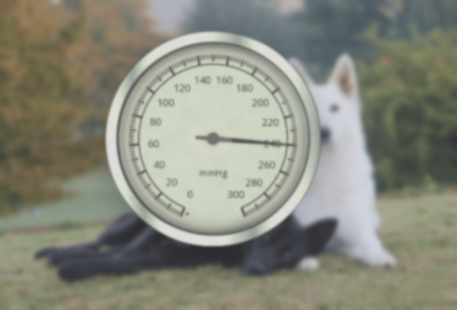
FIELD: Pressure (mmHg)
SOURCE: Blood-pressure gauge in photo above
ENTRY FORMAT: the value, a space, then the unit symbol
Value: 240 mmHg
